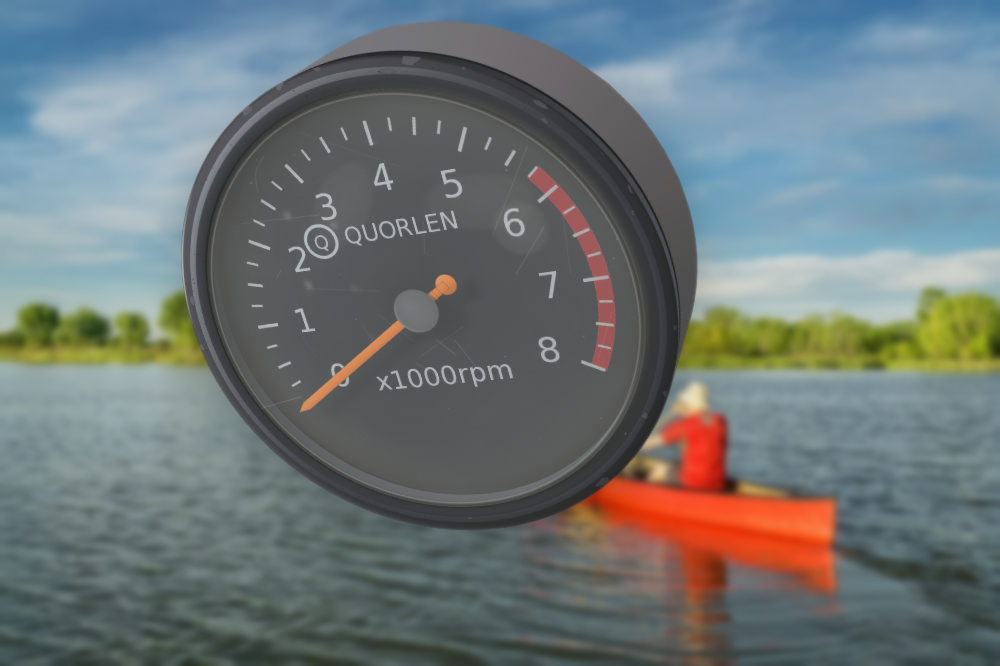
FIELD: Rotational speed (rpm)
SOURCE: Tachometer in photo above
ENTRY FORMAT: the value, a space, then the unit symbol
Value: 0 rpm
